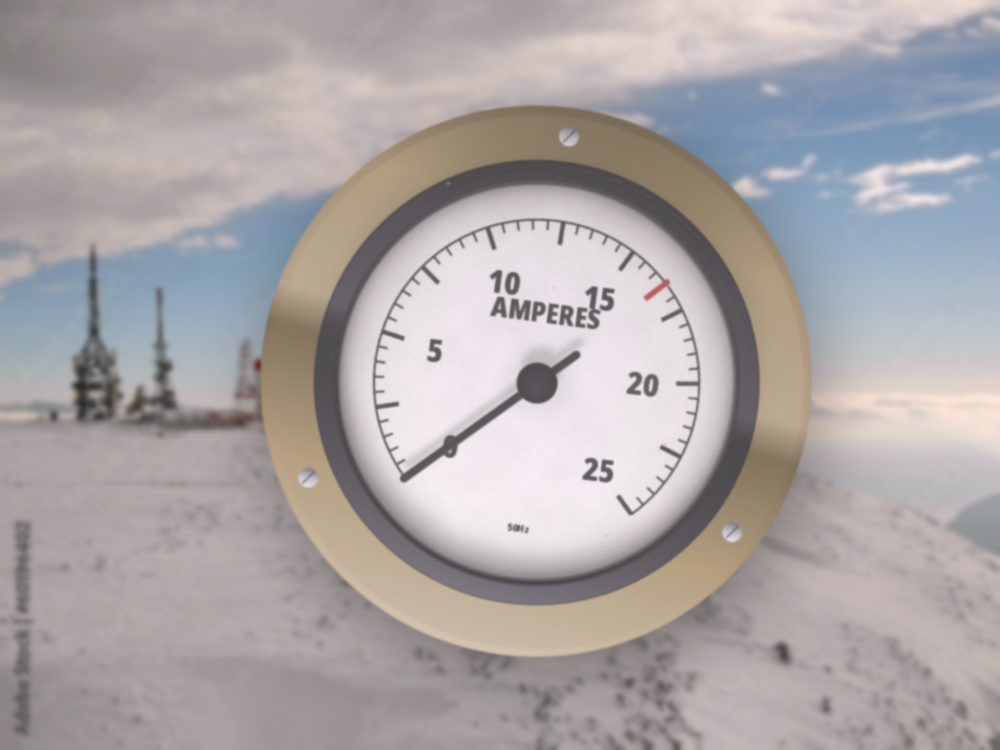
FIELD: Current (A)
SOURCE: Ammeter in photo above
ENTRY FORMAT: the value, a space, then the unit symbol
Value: 0 A
